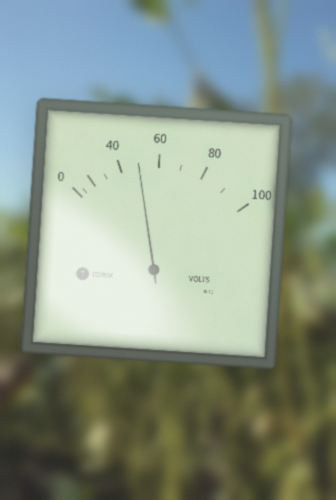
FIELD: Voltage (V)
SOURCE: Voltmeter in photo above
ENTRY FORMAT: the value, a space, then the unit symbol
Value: 50 V
